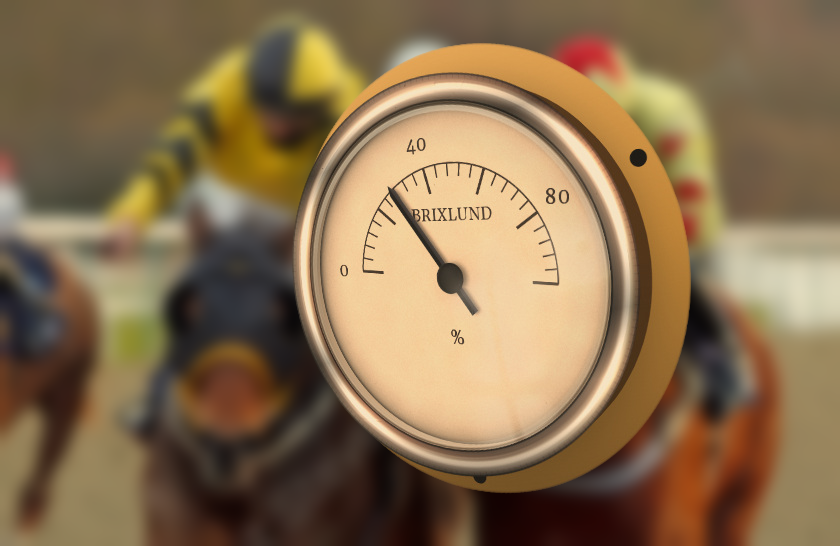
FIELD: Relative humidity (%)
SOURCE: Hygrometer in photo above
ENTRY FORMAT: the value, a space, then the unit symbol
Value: 28 %
